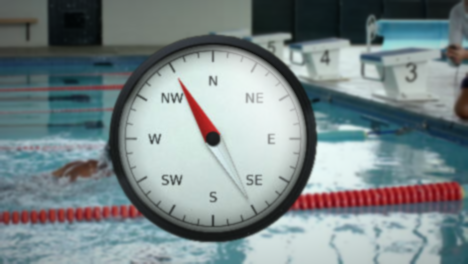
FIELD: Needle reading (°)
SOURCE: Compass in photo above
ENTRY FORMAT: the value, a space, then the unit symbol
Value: 330 °
